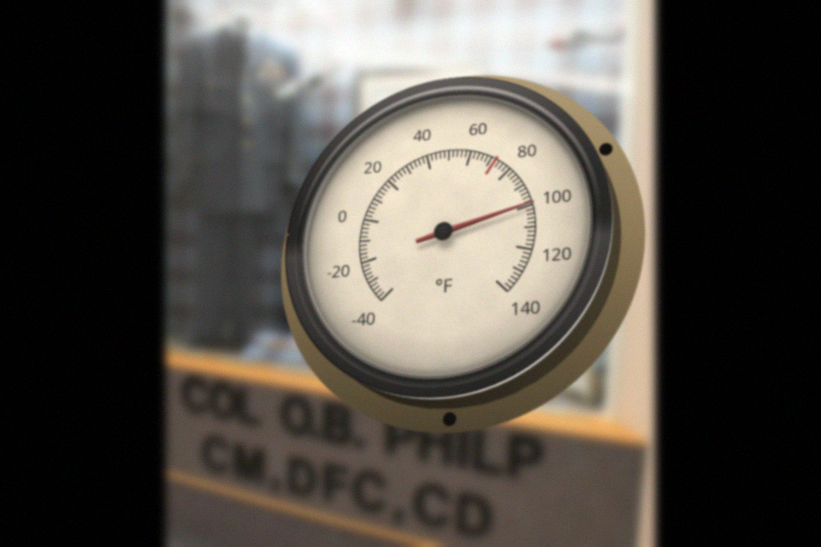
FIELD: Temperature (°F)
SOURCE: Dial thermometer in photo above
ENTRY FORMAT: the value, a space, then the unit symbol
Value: 100 °F
